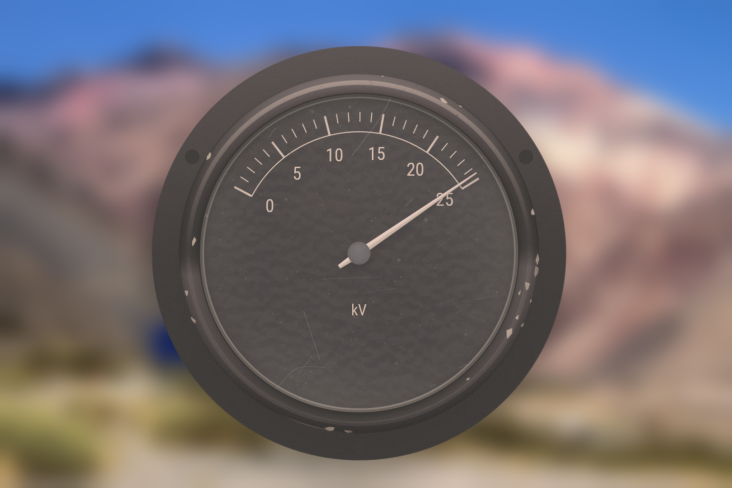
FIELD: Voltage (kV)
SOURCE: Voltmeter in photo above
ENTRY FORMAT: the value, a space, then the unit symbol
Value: 24.5 kV
